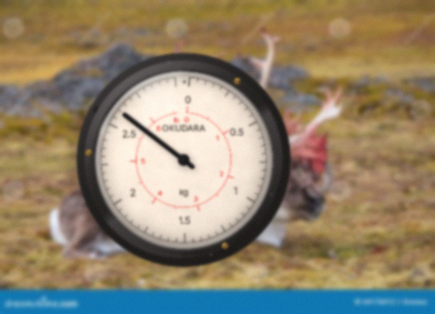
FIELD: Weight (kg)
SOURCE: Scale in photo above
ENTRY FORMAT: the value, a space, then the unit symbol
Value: 2.6 kg
